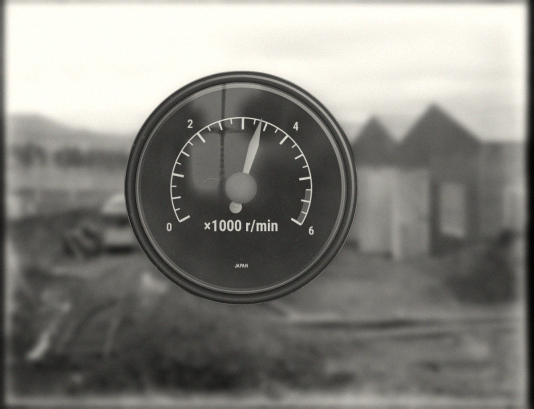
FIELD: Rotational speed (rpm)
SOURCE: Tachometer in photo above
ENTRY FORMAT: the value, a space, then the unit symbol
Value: 3375 rpm
